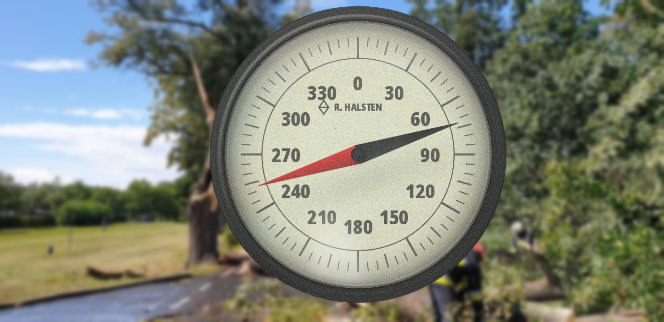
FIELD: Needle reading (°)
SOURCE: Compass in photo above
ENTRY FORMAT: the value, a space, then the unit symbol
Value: 252.5 °
